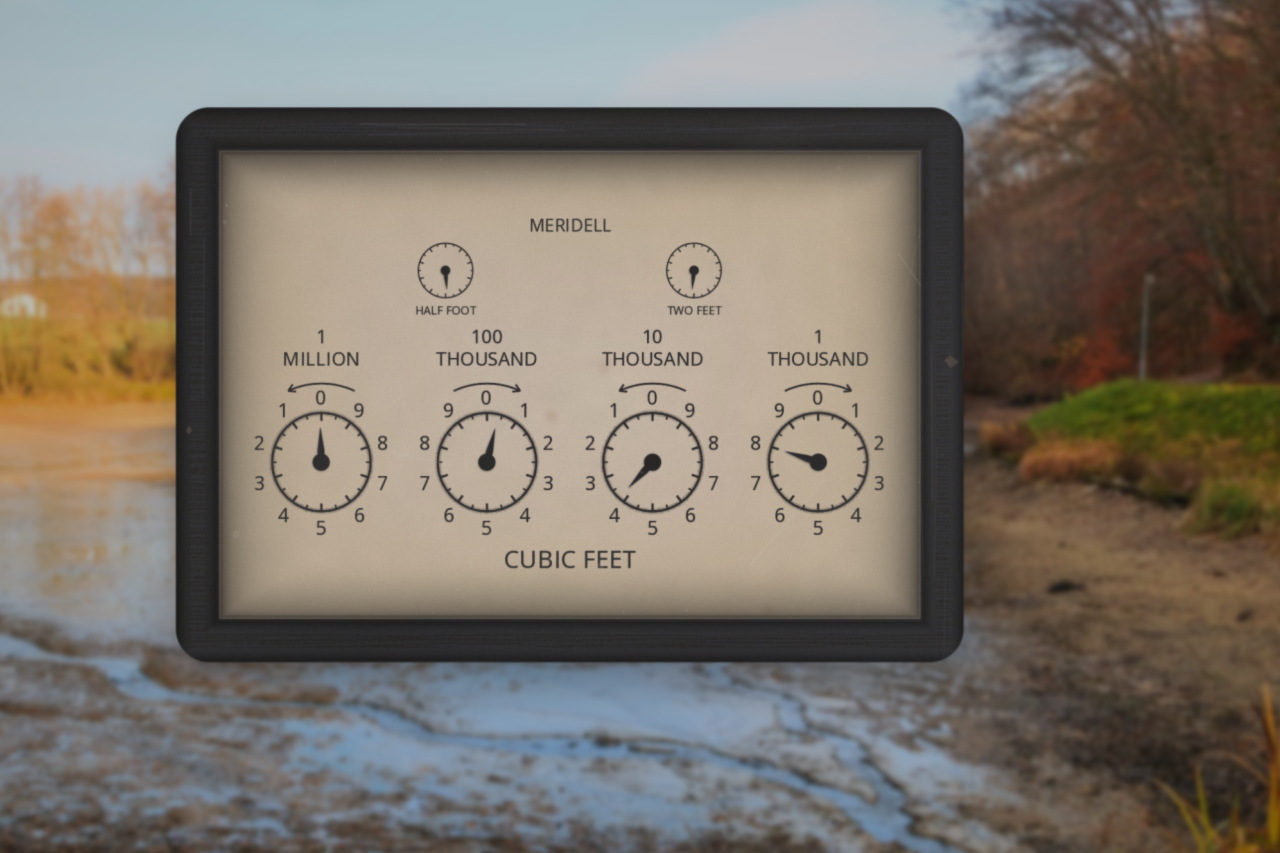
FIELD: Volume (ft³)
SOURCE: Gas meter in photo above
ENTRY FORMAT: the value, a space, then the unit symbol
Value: 3800 ft³
